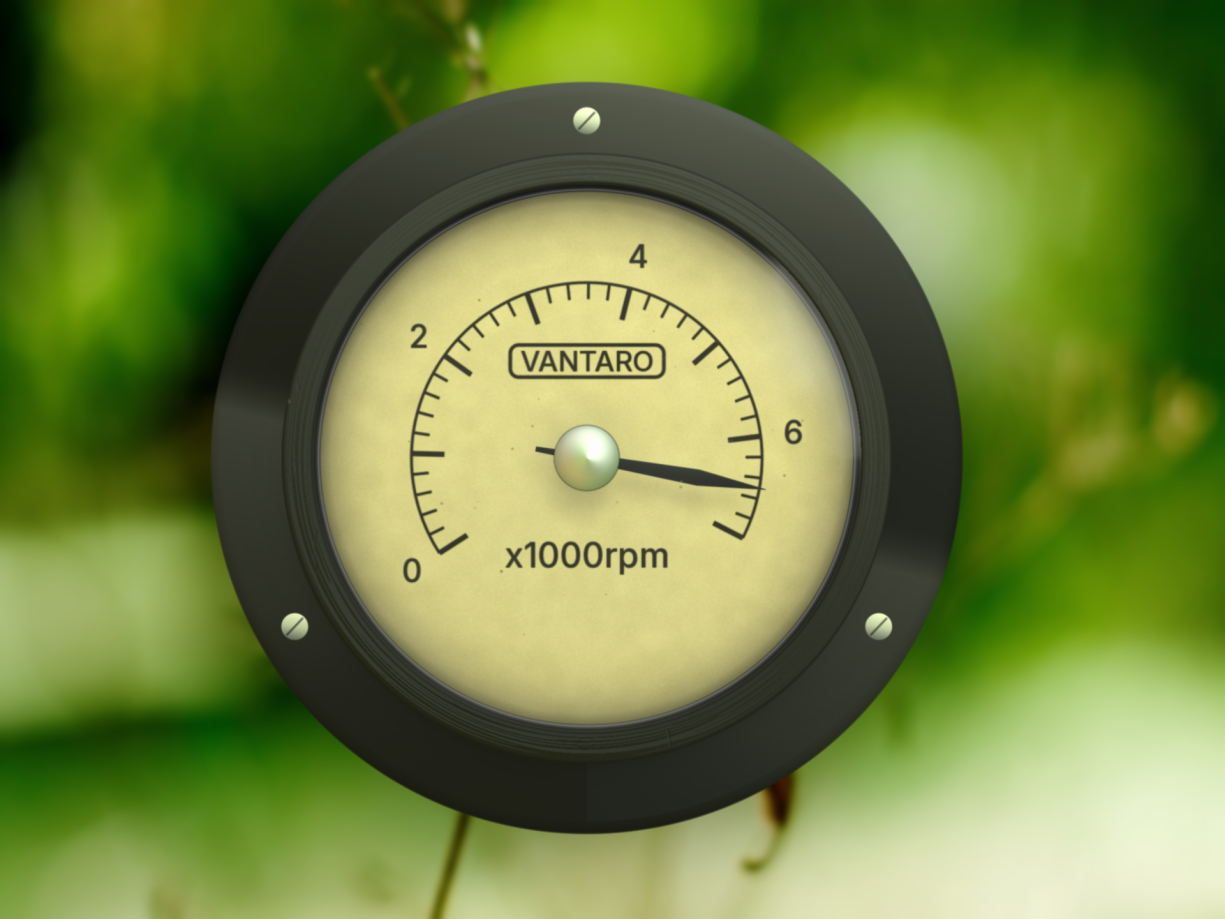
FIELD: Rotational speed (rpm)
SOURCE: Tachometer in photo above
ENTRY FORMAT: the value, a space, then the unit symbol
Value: 6500 rpm
